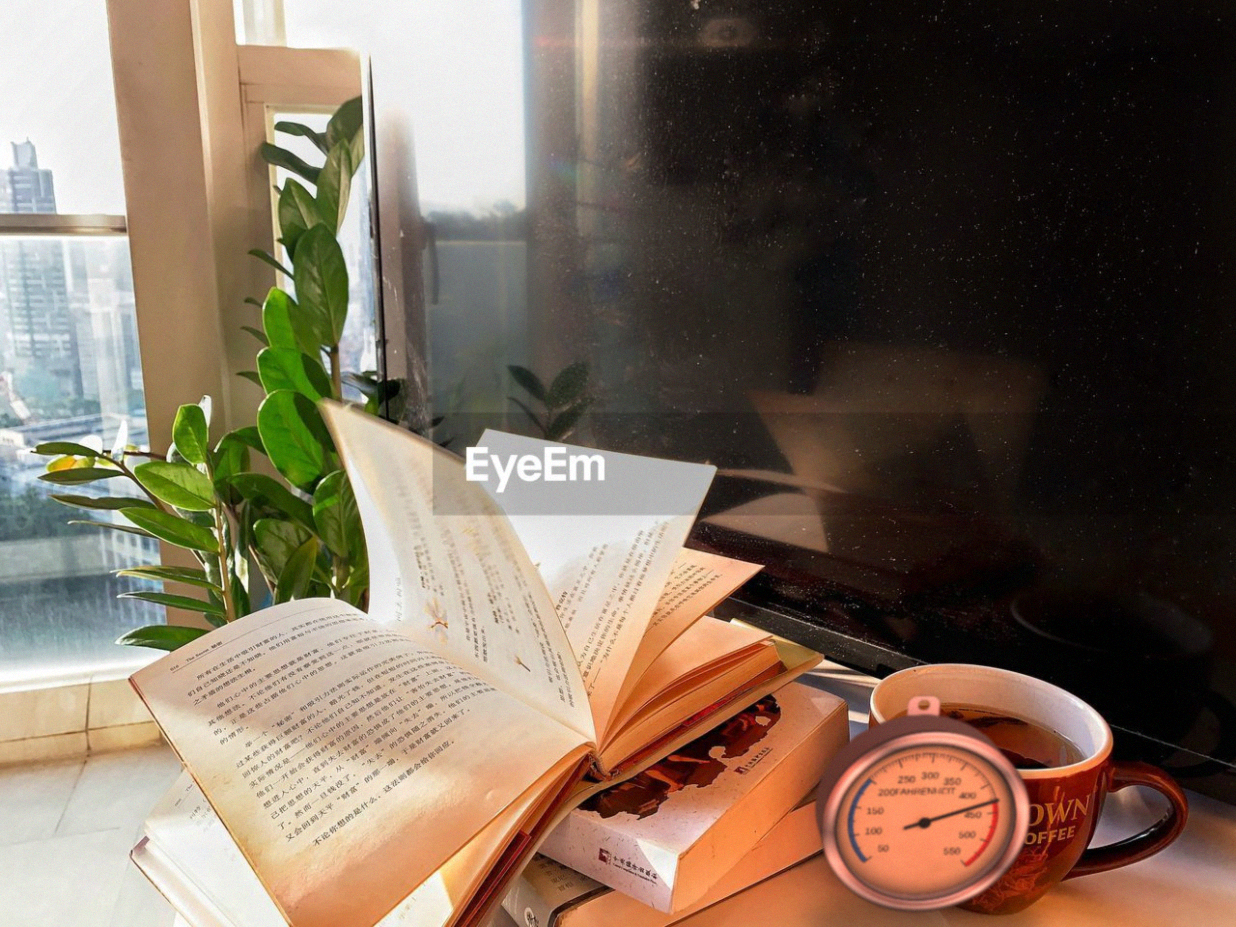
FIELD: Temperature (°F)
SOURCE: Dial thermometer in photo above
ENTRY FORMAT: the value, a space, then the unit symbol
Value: 425 °F
